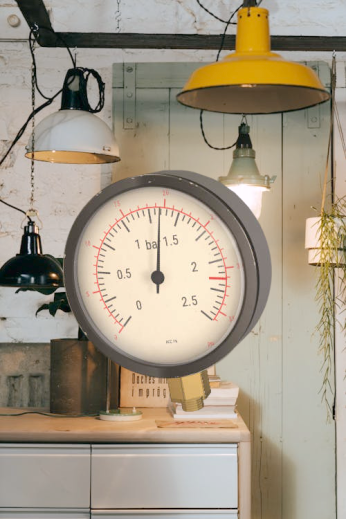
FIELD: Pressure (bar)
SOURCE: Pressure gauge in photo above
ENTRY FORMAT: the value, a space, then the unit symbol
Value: 1.35 bar
